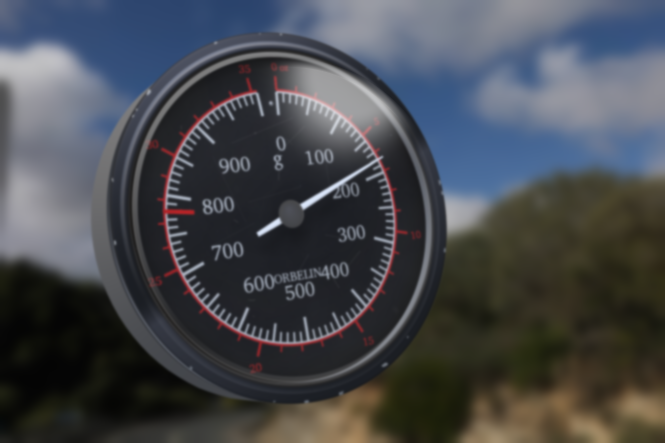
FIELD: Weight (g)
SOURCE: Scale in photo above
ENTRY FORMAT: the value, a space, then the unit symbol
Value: 180 g
